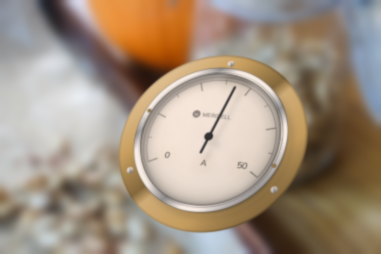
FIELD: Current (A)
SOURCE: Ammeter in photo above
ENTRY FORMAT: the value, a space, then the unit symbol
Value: 27.5 A
